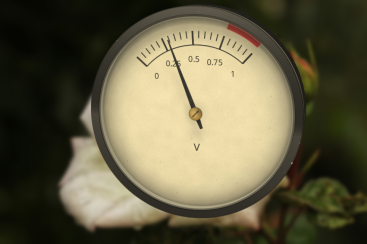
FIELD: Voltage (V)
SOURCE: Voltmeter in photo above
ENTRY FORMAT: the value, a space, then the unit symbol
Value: 0.3 V
